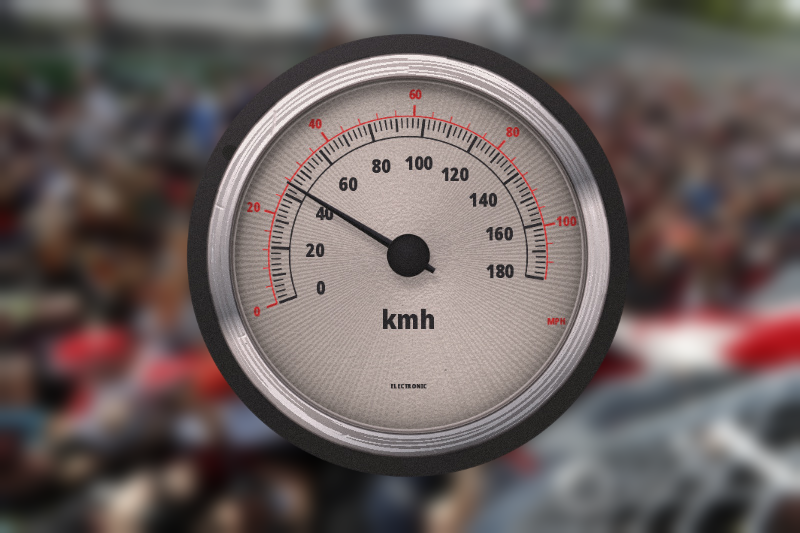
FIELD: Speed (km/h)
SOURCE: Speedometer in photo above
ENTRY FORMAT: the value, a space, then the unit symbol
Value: 44 km/h
